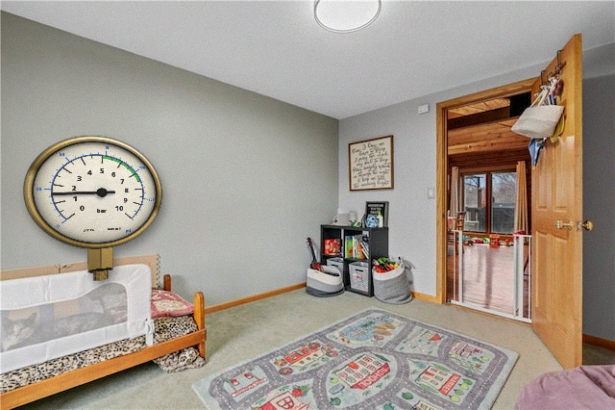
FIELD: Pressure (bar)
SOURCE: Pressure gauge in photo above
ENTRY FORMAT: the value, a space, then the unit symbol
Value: 1.5 bar
